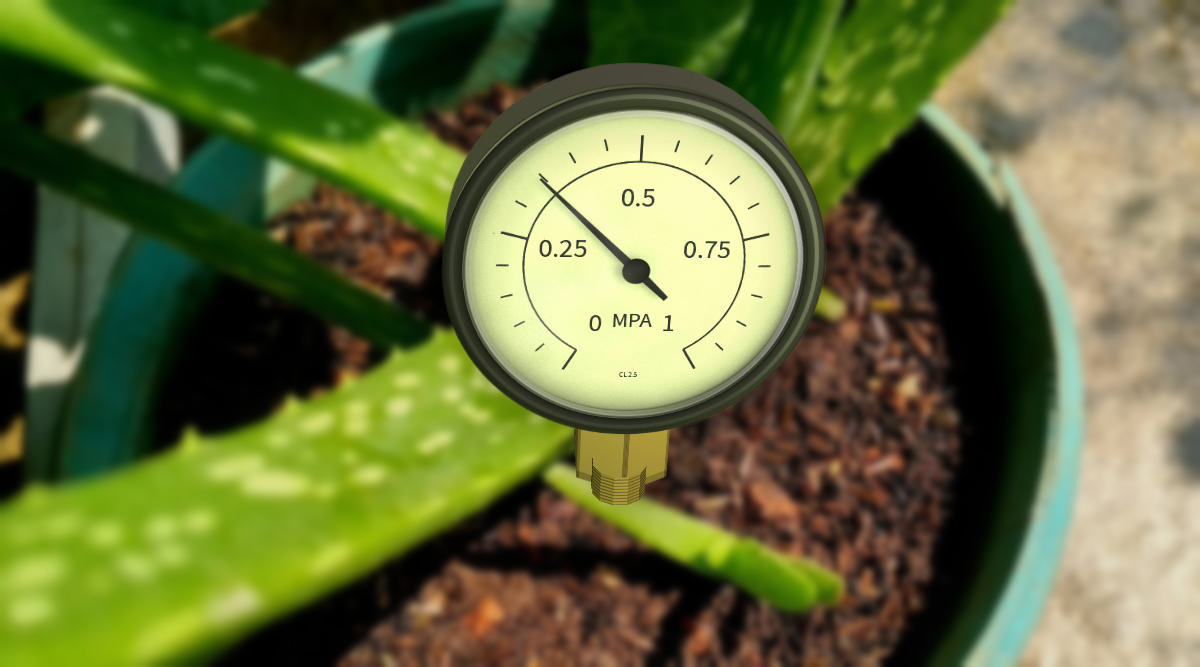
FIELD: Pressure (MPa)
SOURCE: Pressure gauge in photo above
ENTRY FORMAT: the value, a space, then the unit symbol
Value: 0.35 MPa
